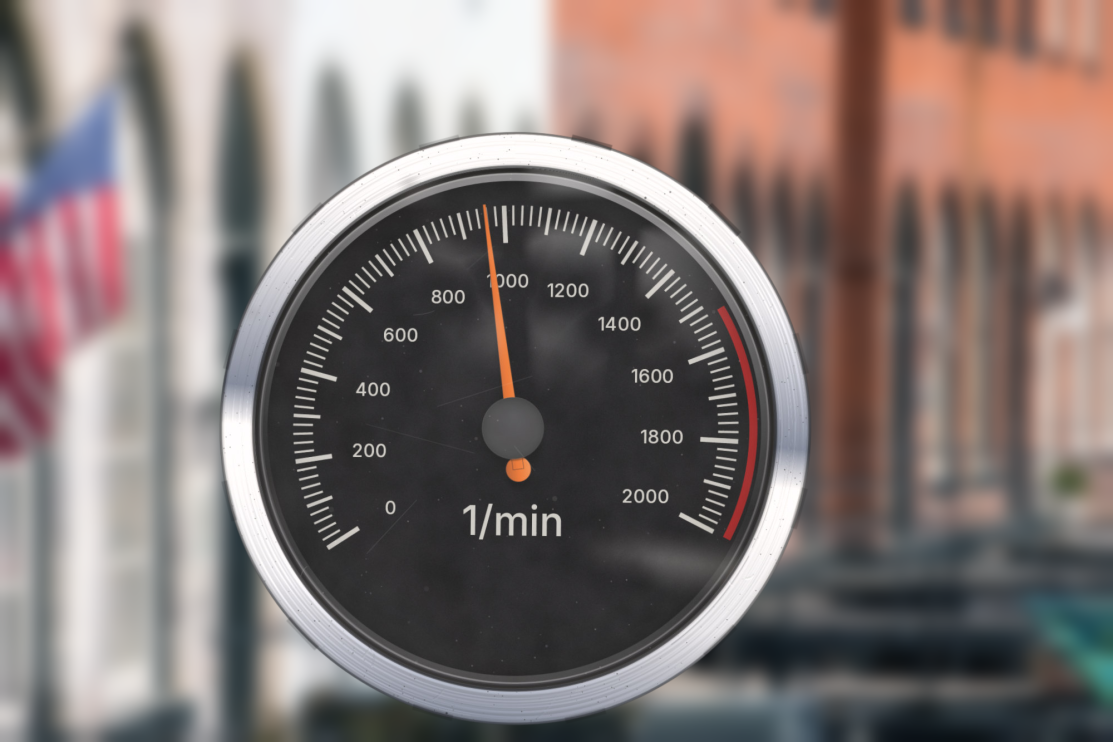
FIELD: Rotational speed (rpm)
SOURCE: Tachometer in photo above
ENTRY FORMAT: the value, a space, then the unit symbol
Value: 960 rpm
